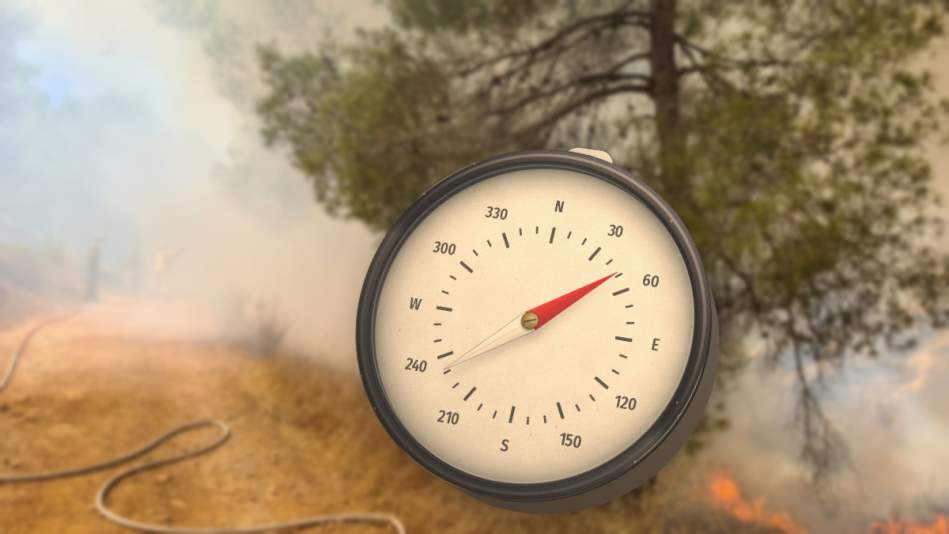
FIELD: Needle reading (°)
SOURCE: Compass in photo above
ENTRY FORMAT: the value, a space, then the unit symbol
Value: 50 °
